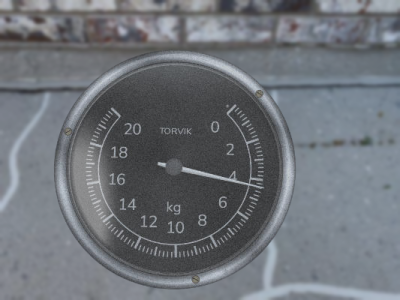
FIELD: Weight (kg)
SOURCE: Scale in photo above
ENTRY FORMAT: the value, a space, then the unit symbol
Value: 4.4 kg
